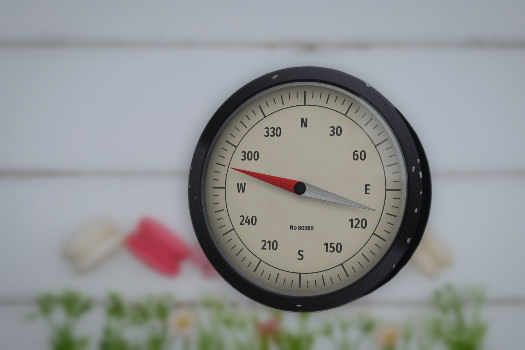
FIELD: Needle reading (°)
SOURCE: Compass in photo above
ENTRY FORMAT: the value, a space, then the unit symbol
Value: 285 °
